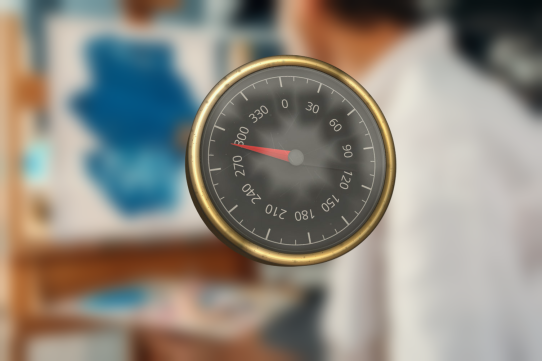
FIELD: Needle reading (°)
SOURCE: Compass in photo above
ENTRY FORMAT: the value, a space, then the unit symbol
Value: 290 °
